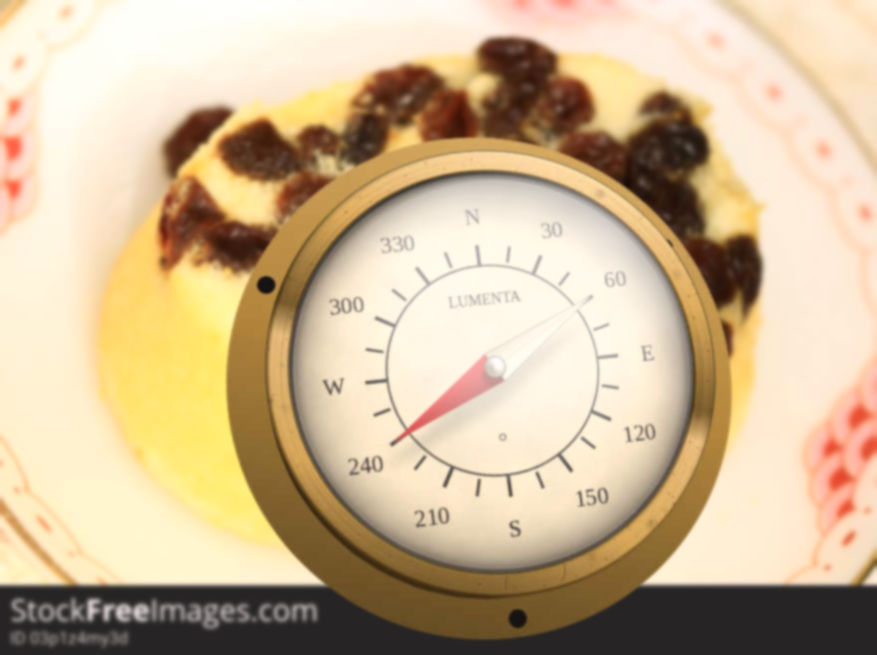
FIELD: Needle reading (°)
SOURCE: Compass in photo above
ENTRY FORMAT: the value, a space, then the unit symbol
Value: 240 °
